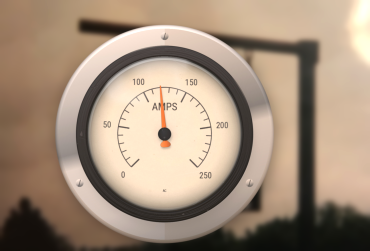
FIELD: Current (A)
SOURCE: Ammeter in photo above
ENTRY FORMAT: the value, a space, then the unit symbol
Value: 120 A
